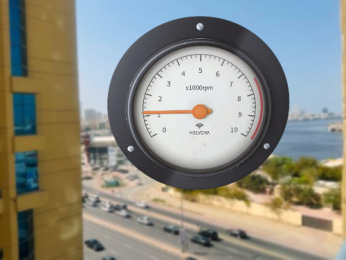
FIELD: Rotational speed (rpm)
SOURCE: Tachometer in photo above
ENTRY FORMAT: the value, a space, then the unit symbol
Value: 1200 rpm
